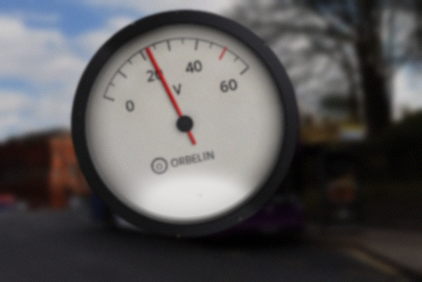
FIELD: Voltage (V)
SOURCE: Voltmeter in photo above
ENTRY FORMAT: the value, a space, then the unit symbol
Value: 22.5 V
